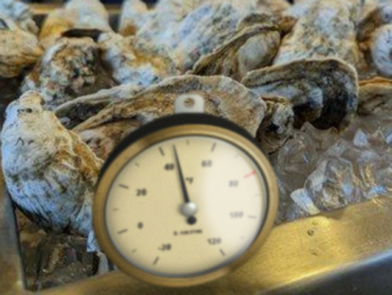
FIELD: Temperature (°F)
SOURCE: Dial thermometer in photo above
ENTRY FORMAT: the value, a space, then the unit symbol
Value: 45 °F
